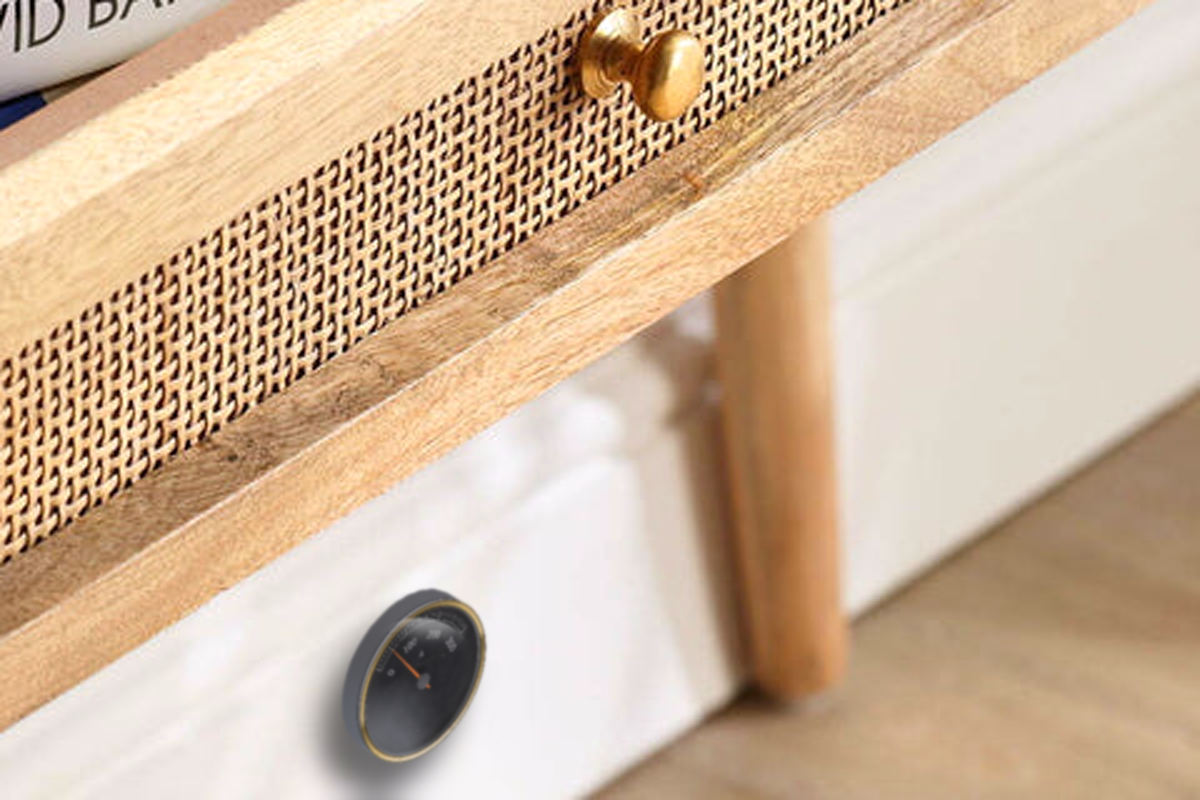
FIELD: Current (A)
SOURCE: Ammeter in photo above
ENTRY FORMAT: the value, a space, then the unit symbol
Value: 50 A
